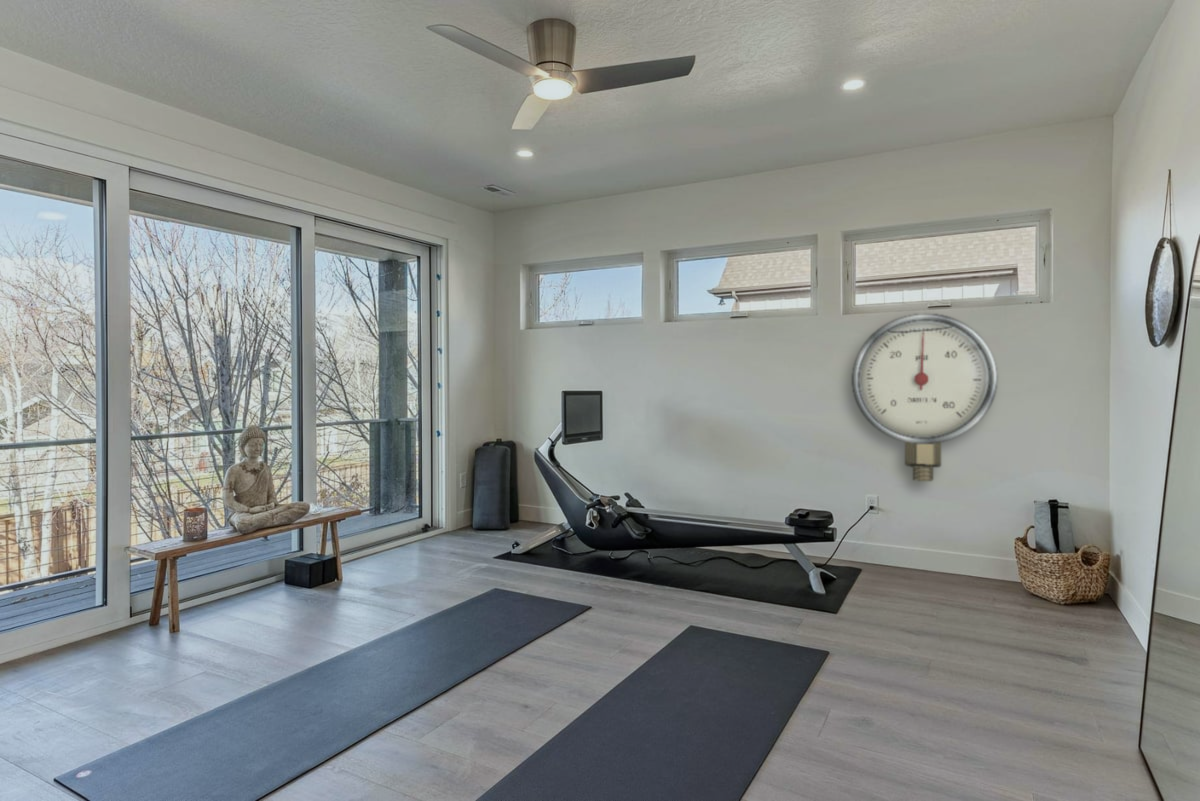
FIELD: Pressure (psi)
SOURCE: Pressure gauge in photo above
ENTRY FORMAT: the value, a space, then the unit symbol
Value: 30 psi
